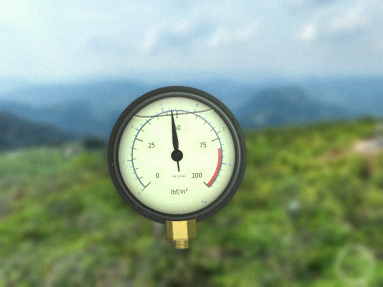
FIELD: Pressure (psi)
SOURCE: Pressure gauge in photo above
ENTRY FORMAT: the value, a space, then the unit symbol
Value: 47.5 psi
